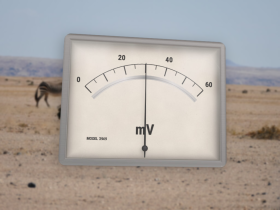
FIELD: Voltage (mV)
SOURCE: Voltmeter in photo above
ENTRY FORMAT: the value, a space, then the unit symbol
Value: 30 mV
